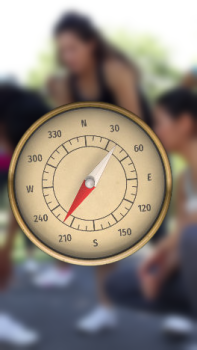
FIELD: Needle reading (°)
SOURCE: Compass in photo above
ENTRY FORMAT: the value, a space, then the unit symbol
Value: 220 °
